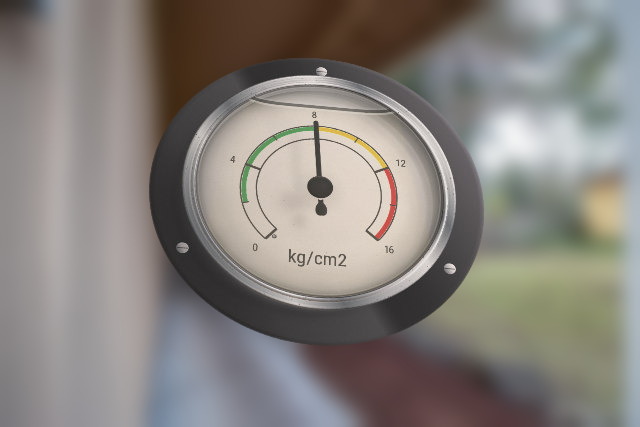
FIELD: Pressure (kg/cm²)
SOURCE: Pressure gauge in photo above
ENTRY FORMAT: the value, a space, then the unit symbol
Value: 8 kg/cm²
